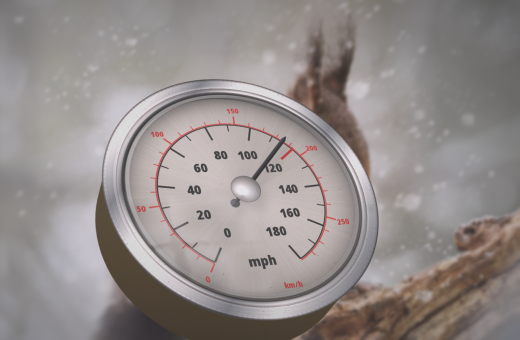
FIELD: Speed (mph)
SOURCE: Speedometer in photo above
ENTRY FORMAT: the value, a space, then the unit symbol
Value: 115 mph
